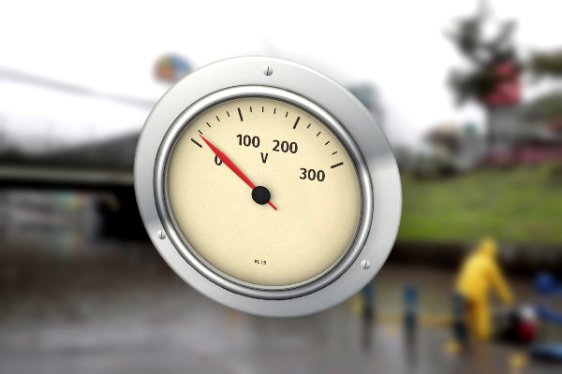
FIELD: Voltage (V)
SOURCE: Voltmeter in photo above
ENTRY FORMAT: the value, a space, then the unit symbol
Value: 20 V
